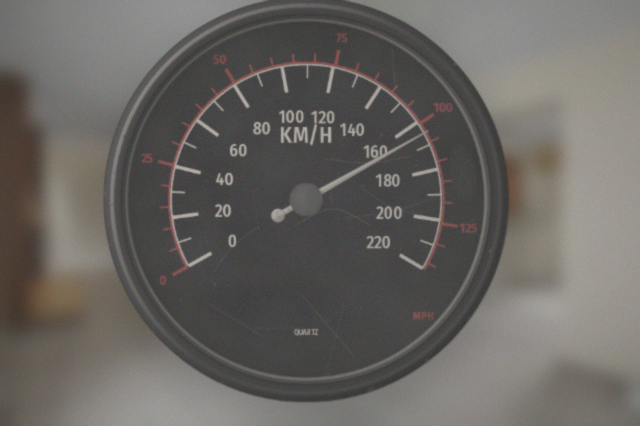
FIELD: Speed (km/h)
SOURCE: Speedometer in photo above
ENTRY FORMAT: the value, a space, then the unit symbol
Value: 165 km/h
